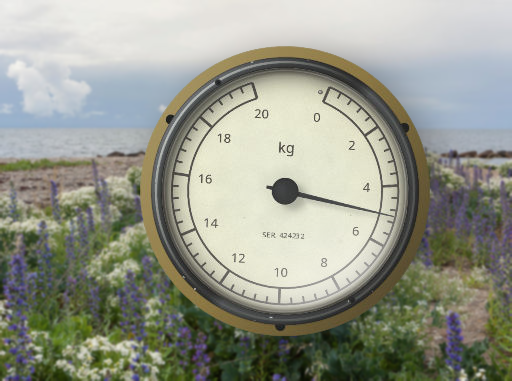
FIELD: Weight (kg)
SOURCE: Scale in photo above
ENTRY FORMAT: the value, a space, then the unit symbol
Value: 5 kg
